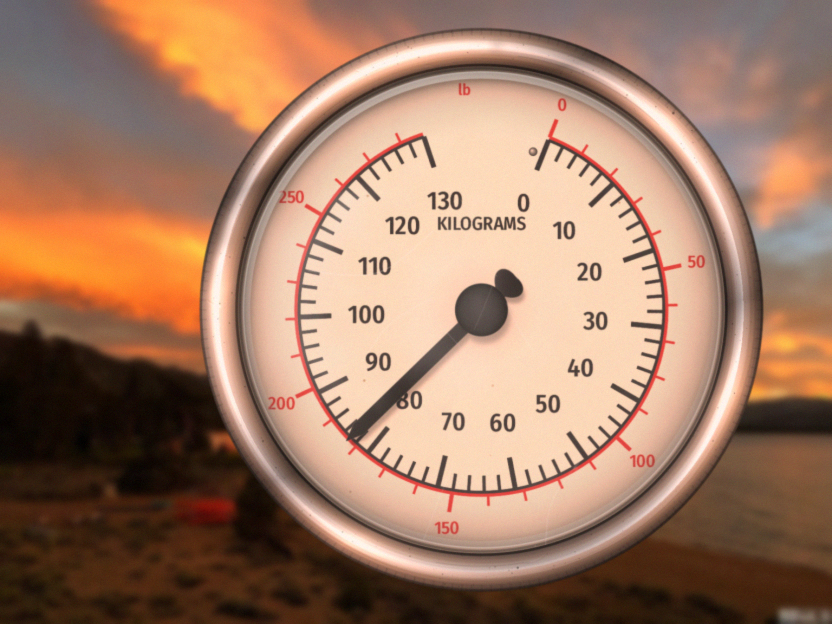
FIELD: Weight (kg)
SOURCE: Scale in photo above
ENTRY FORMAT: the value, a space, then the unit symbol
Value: 83 kg
